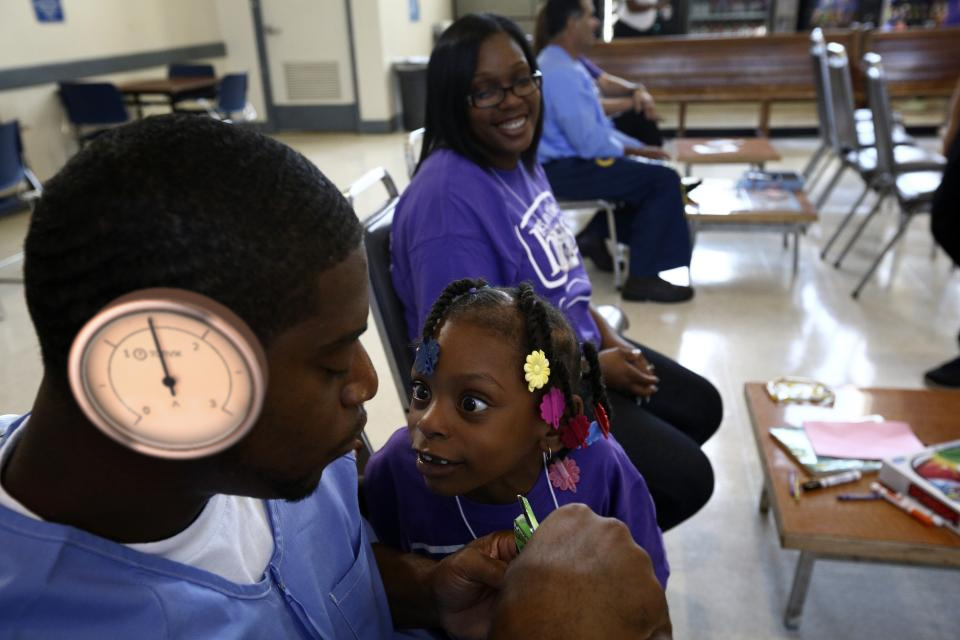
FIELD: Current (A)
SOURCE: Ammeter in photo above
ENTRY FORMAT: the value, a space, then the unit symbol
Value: 1.5 A
